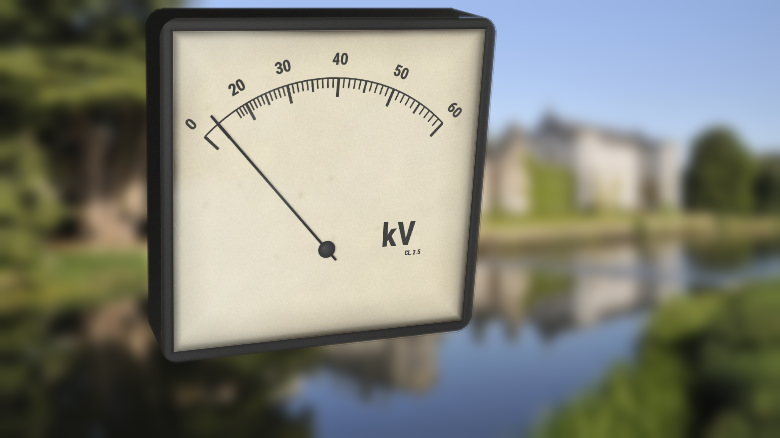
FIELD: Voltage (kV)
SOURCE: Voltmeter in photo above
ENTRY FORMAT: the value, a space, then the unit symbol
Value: 10 kV
